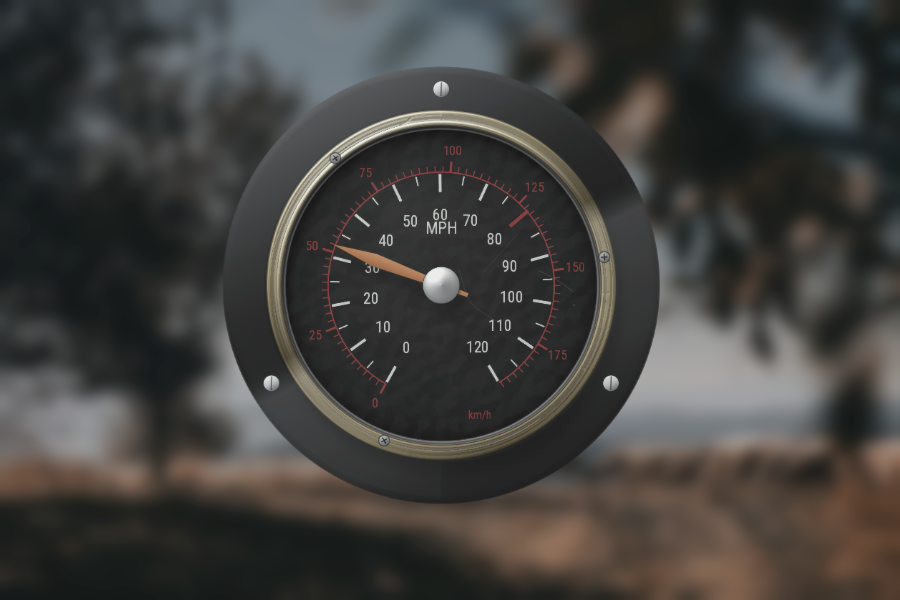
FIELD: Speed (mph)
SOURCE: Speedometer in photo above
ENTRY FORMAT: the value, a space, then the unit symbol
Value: 32.5 mph
